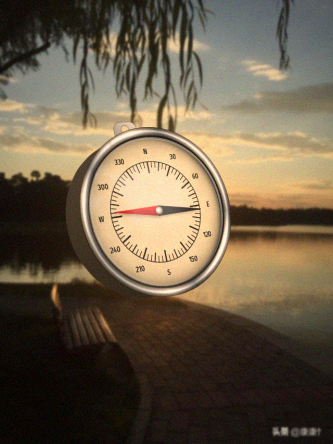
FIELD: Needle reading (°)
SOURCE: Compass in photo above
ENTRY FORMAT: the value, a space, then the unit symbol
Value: 275 °
